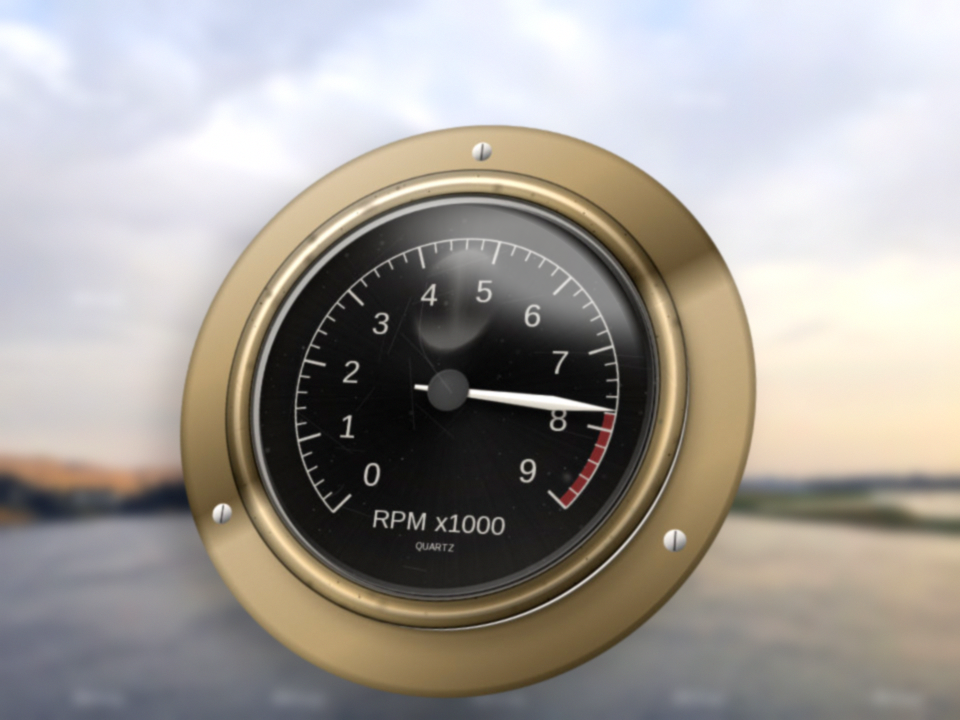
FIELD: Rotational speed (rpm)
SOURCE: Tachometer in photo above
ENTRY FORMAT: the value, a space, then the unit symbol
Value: 7800 rpm
